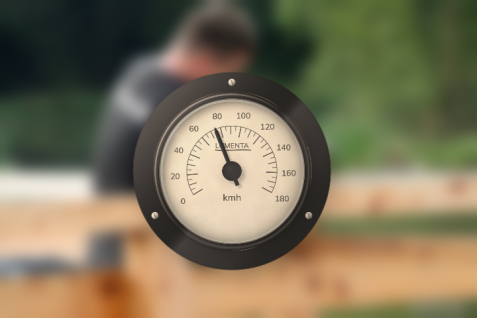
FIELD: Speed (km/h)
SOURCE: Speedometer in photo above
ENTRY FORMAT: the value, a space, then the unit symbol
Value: 75 km/h
